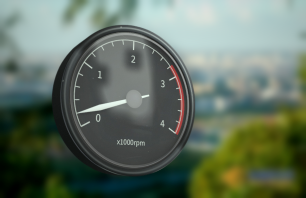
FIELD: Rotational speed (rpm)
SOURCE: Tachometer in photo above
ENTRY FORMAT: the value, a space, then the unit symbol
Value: 200 rpm
